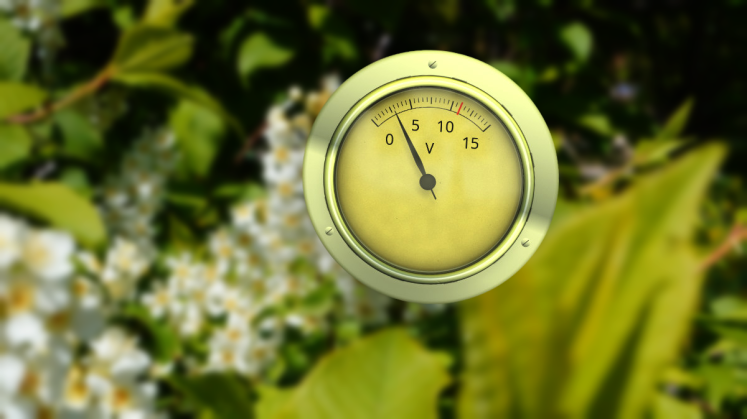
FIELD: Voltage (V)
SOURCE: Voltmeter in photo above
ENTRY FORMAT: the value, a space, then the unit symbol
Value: 3 V
